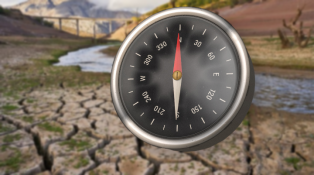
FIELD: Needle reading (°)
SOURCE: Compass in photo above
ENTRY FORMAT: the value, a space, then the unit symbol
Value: 0 °
